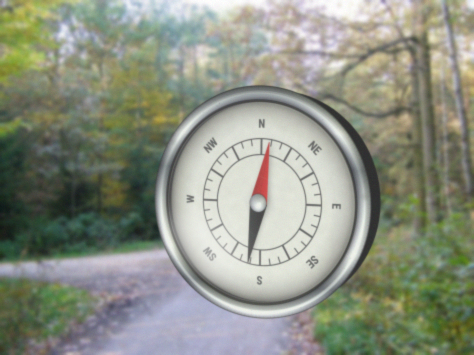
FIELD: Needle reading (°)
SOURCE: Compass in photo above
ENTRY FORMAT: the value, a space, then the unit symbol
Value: 10 °
